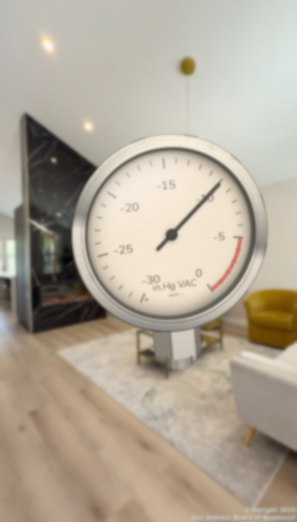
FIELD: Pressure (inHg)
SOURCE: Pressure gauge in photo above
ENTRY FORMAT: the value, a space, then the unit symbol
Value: -10 inHg
